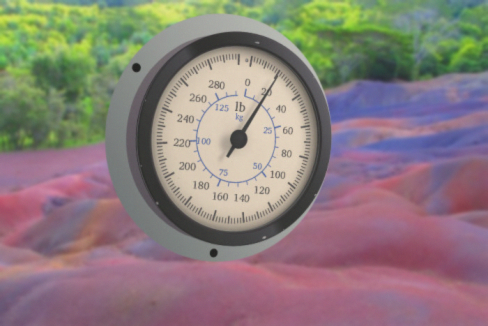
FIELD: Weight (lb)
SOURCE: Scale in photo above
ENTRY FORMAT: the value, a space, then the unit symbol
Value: 20 lb
